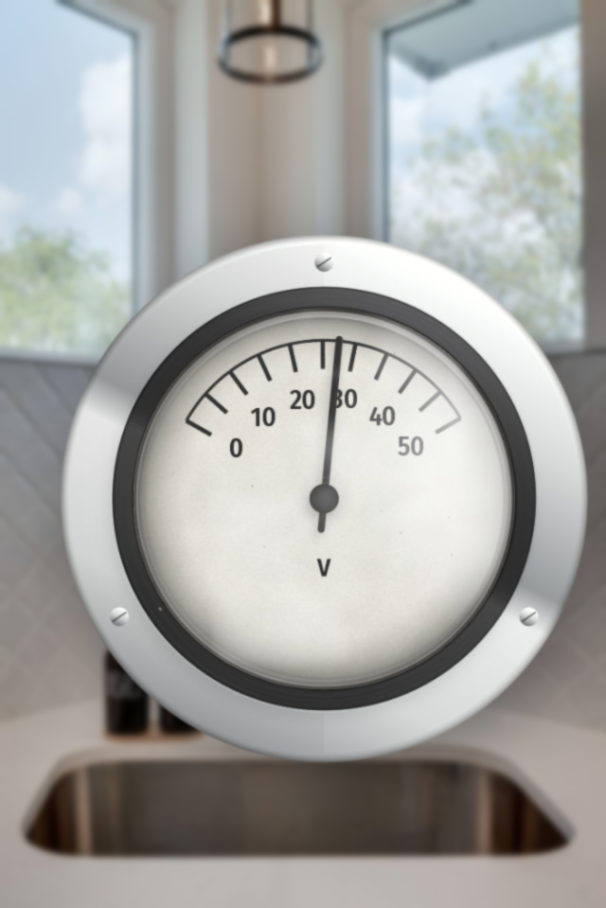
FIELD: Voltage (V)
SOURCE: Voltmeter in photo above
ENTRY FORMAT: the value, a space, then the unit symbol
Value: 27.5 V
